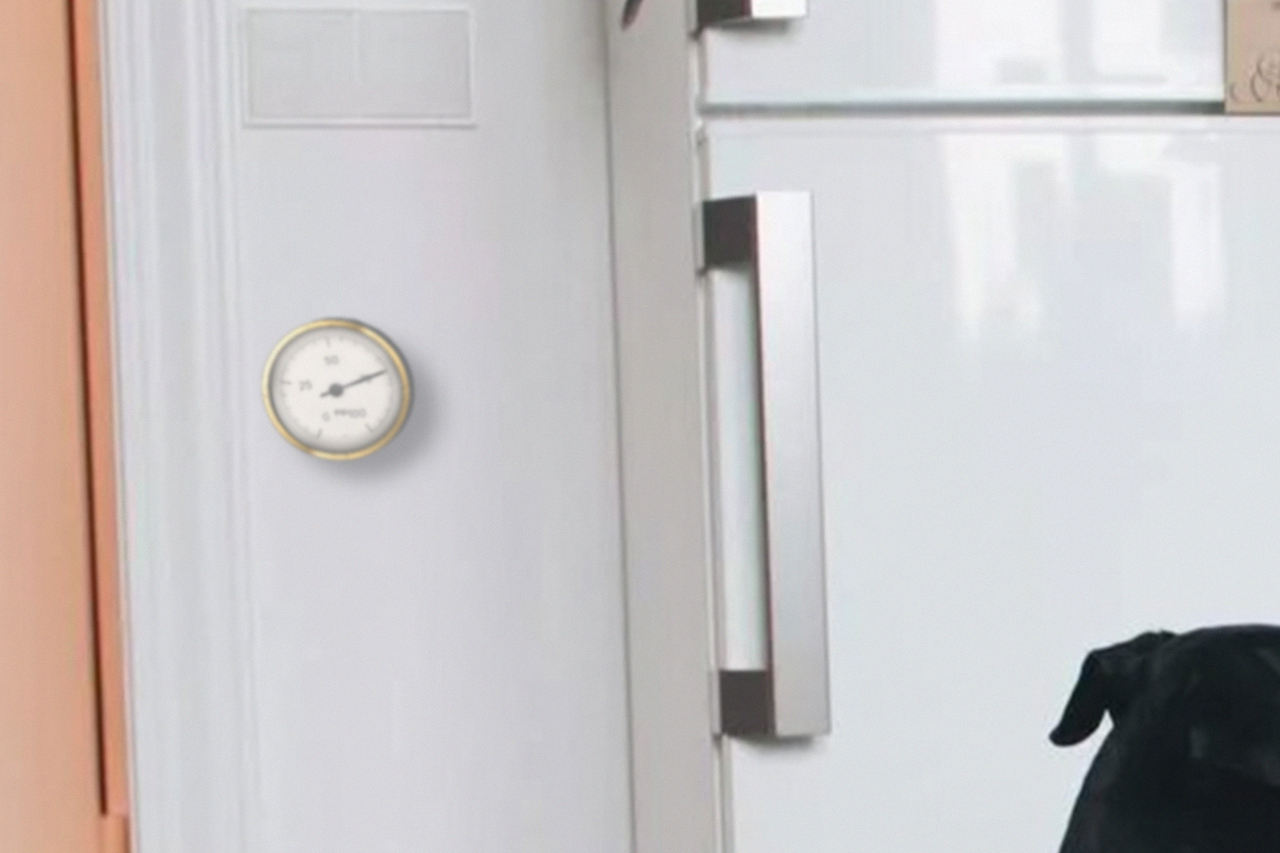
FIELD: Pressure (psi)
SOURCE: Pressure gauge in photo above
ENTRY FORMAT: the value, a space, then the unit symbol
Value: 75 psi
